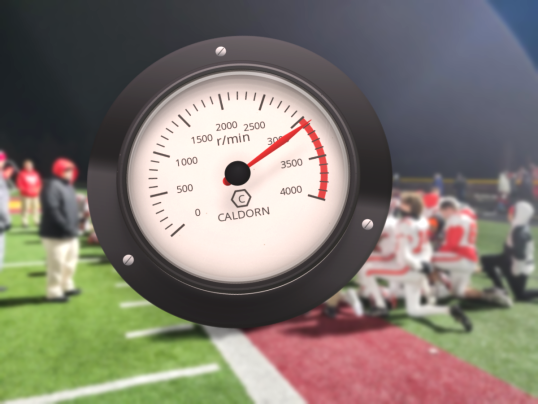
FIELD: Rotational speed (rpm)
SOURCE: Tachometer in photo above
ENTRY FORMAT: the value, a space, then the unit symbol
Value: 3100 rpm
